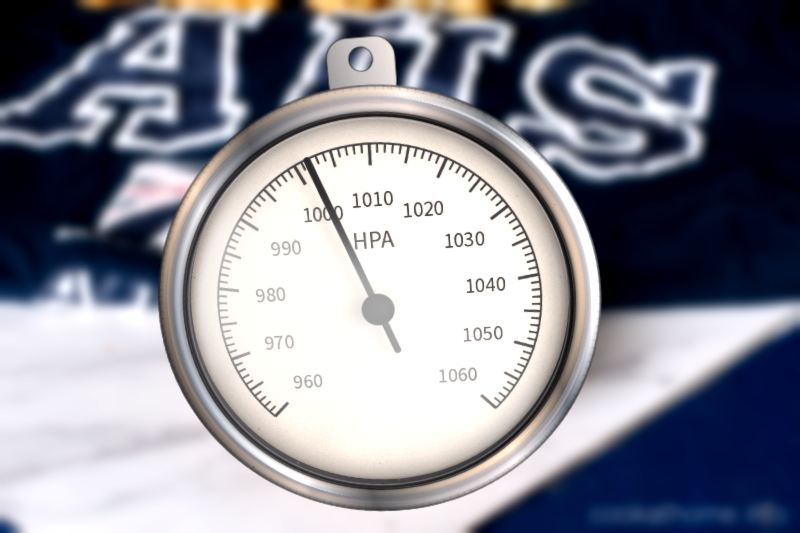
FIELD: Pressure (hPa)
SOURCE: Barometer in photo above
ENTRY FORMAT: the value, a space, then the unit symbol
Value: 1002 hPa
